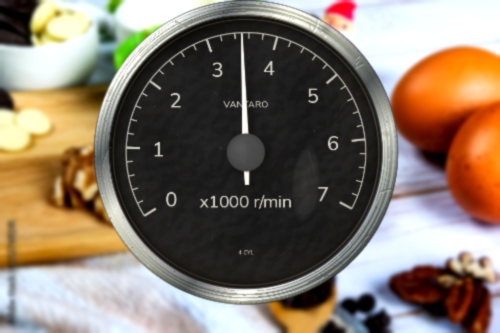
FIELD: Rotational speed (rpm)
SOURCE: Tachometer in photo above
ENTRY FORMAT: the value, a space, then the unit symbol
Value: 3500 rpm
